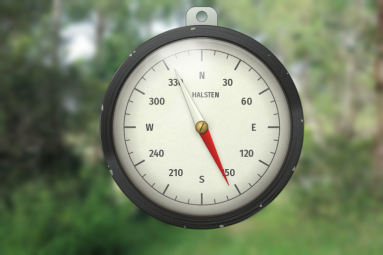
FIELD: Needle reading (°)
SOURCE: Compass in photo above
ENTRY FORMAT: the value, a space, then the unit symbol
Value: 155 °
